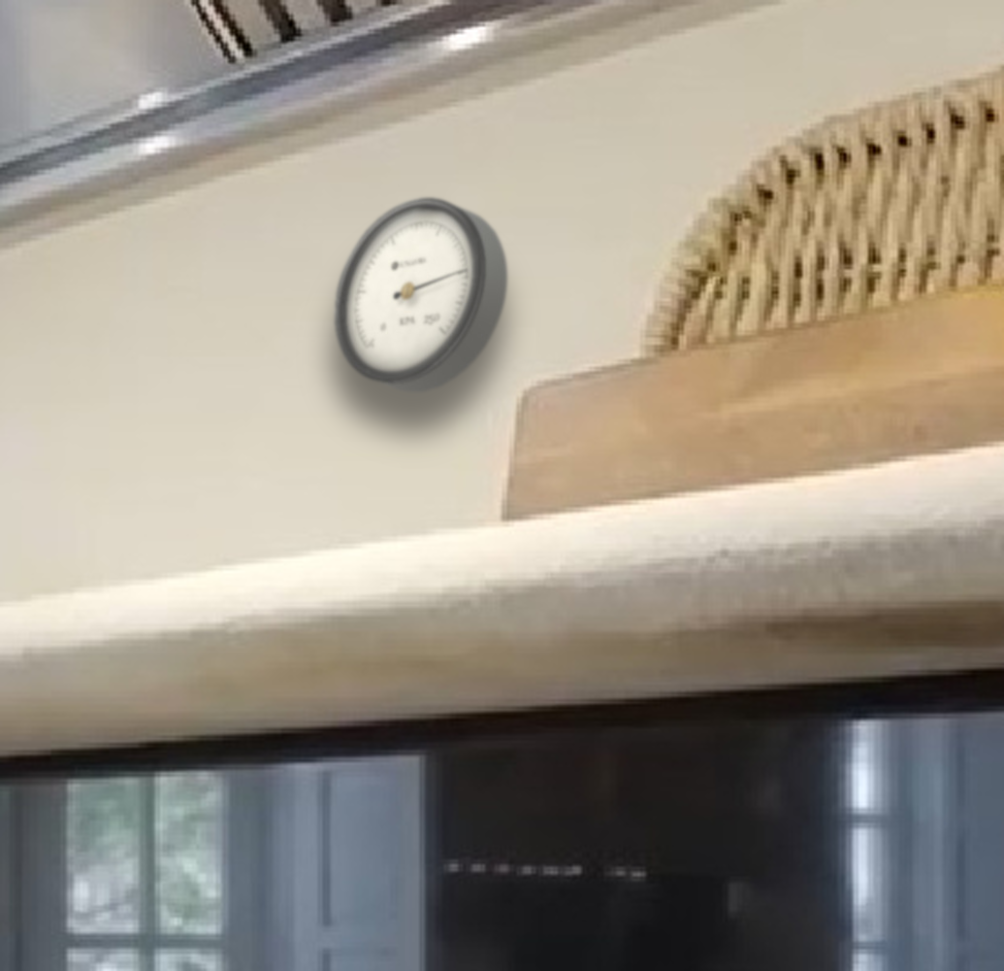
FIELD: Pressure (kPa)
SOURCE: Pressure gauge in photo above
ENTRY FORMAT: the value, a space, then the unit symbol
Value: 200 kPa
